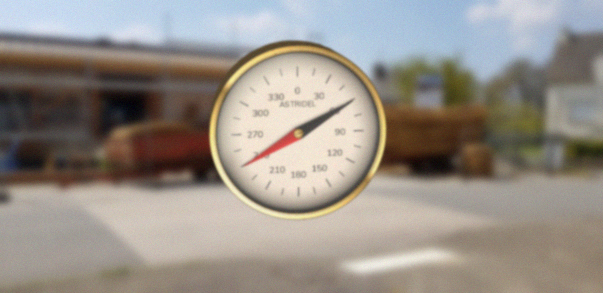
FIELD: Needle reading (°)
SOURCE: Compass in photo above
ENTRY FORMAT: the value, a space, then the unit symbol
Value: 240 °
